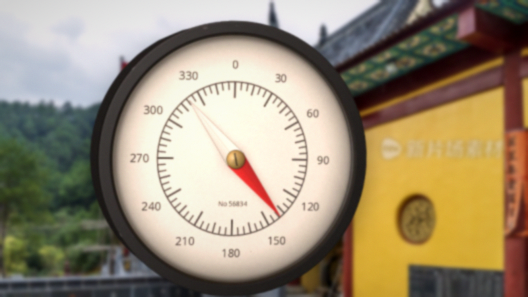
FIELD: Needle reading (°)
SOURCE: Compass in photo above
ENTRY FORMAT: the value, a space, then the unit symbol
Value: 140 °
